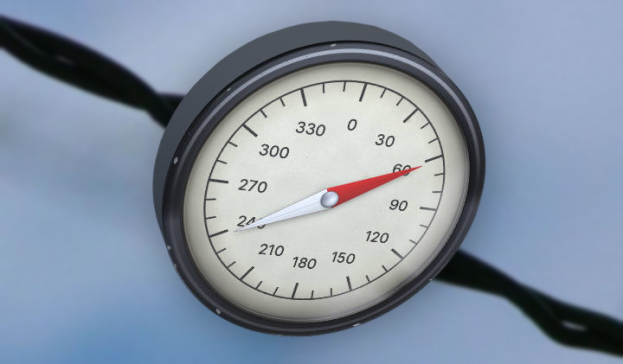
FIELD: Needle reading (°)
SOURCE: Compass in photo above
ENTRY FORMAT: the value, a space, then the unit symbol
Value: 60 °
